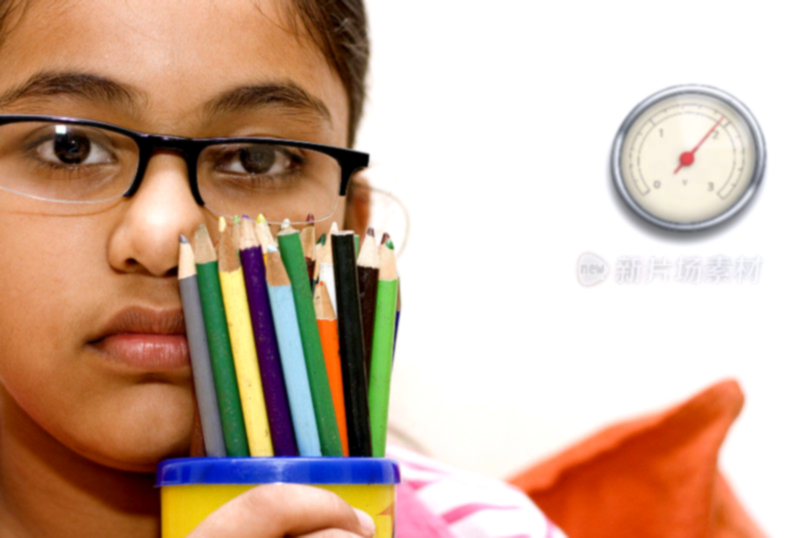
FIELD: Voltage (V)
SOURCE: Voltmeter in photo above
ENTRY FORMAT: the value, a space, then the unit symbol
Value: 1.9 V
